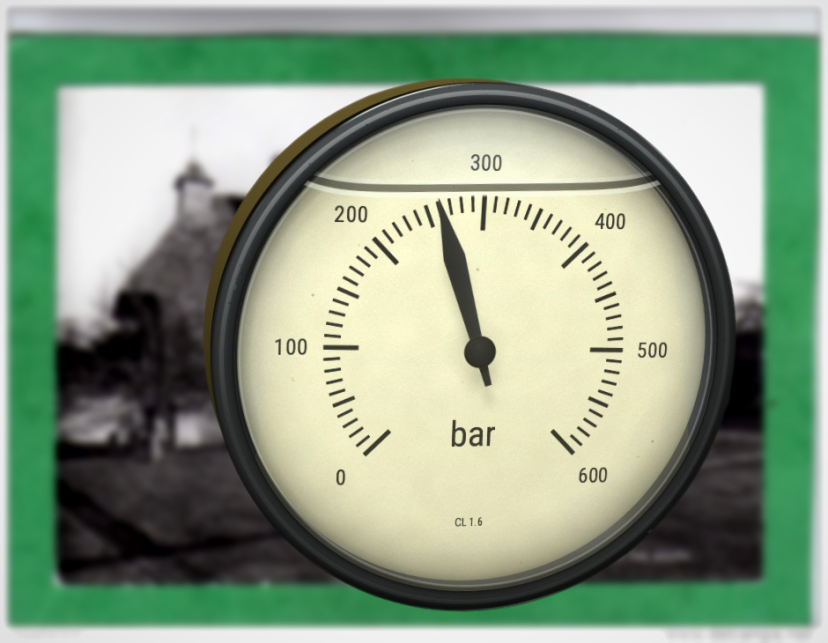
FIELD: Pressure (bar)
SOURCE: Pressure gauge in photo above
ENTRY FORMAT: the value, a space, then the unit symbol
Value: 260 bar
